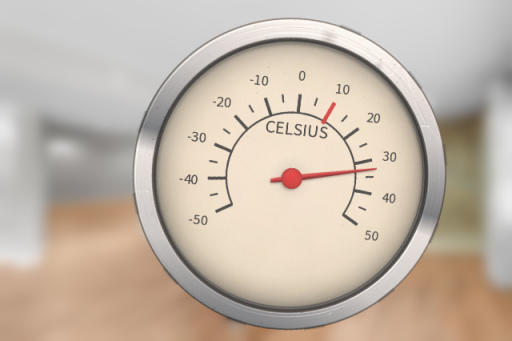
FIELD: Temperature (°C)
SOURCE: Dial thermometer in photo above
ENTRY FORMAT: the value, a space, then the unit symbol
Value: 32.5 °C
